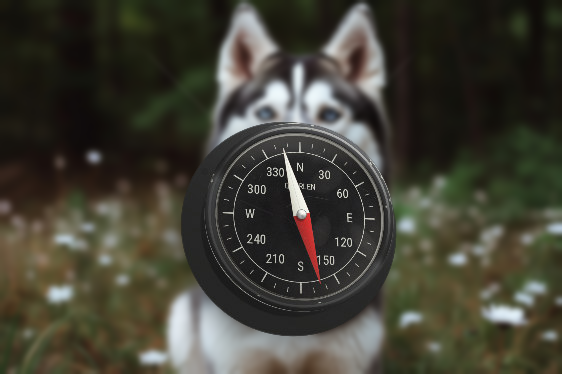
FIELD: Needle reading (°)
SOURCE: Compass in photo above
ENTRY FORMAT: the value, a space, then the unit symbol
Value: 165 °
